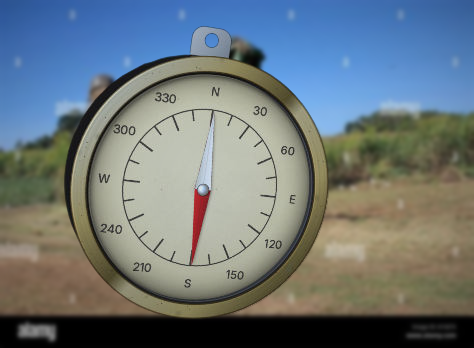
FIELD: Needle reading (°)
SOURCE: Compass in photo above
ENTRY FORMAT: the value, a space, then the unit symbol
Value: 180 °
